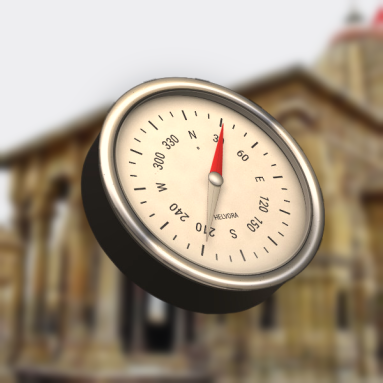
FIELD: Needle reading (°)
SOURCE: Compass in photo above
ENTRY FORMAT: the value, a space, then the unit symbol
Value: 30 °
